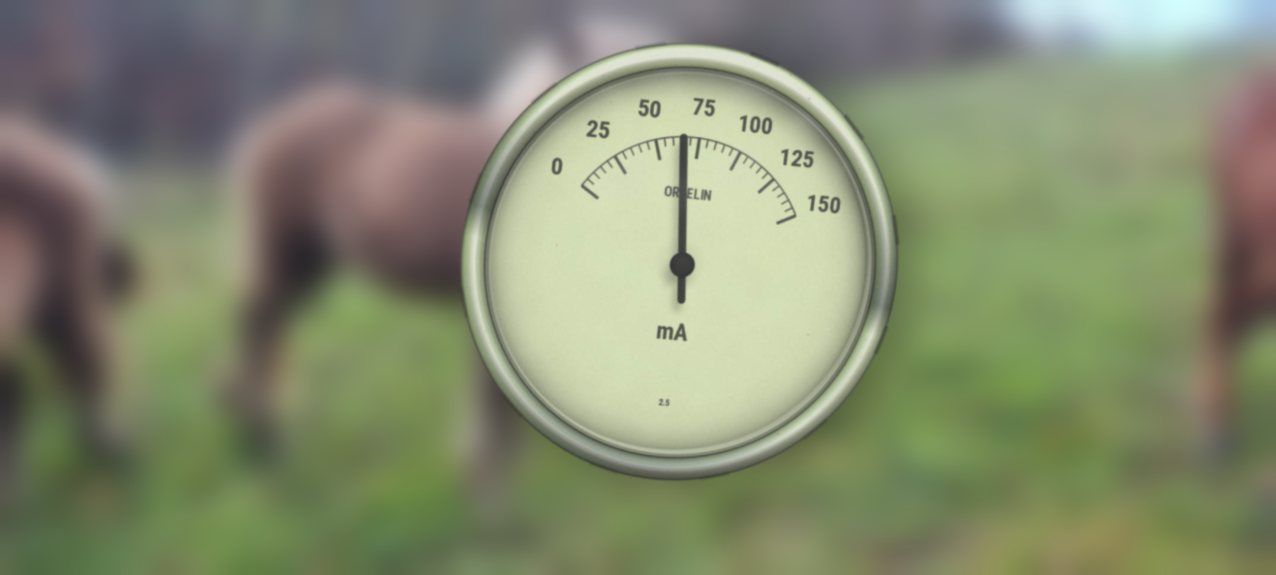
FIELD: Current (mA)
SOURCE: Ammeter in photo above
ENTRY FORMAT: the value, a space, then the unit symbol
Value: 65 mA
